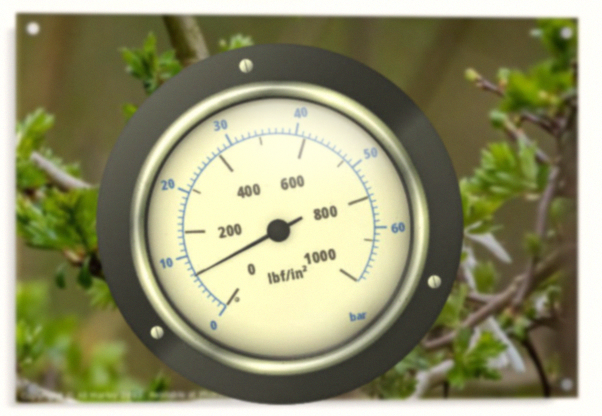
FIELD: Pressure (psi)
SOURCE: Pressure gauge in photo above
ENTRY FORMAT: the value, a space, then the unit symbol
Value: 100 psi
